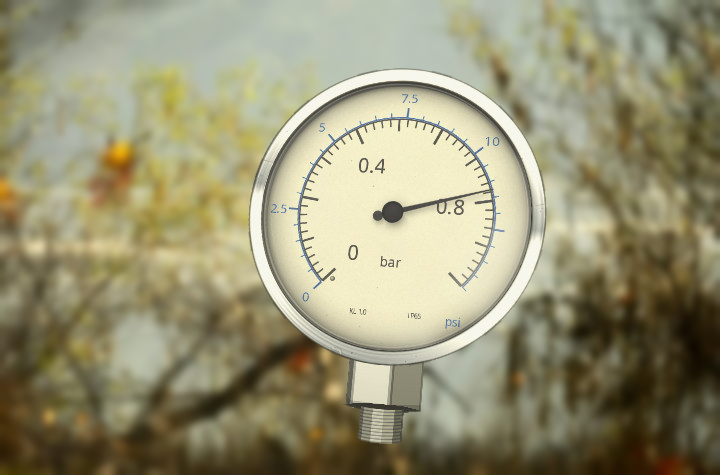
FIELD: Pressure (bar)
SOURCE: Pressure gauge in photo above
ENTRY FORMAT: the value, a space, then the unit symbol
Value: 0.78 bar
